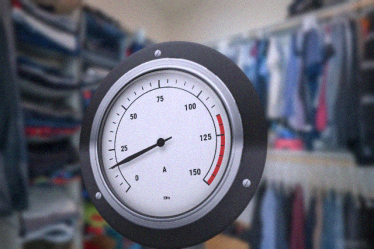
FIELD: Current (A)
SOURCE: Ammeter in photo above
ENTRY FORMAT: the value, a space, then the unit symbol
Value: 15 A
